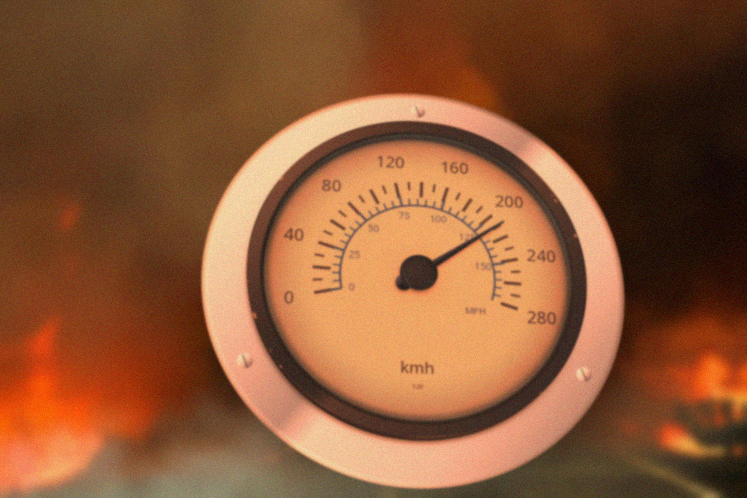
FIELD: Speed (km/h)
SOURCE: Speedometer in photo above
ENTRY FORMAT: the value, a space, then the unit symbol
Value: 210 km/h
